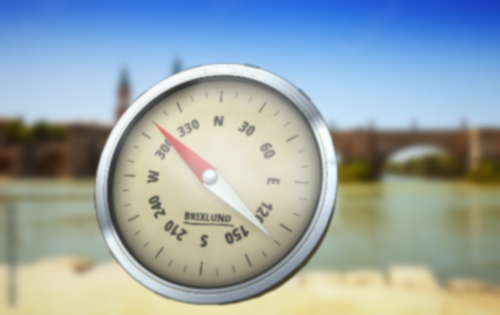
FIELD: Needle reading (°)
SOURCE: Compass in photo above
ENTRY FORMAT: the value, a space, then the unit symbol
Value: 310 °
